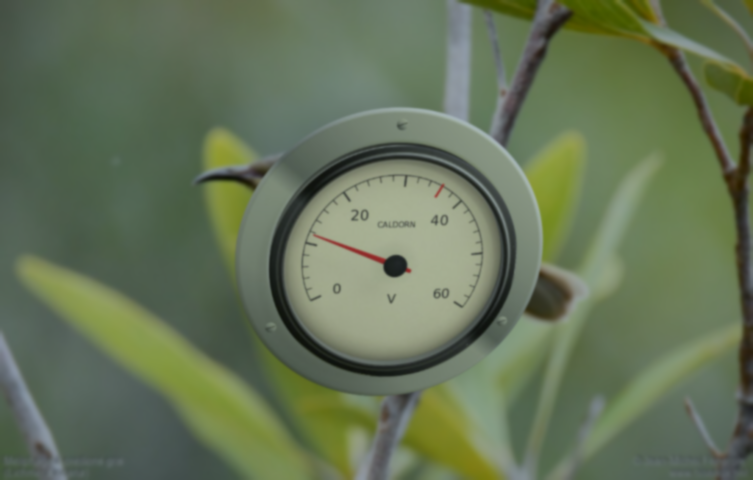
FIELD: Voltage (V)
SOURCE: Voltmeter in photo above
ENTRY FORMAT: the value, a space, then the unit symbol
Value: 12 V
